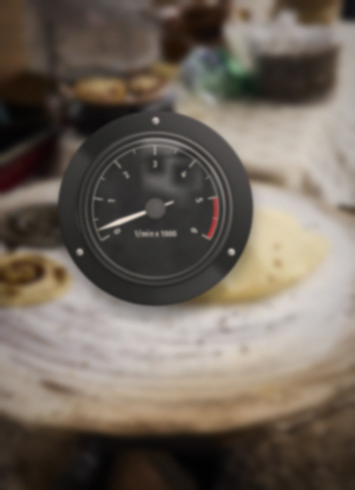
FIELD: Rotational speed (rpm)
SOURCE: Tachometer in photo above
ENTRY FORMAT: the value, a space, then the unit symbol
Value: 250 rpm
